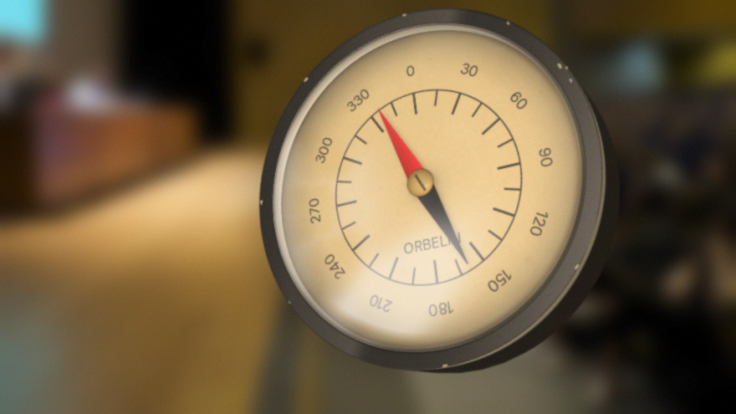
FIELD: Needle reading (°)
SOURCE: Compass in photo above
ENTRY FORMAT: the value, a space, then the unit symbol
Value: 337.5 °
